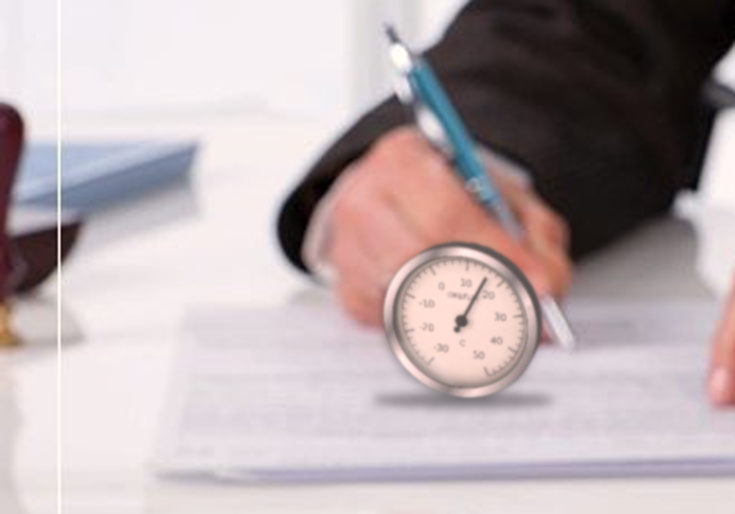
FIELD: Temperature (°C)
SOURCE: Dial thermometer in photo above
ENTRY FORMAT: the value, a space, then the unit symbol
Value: 16 °C
